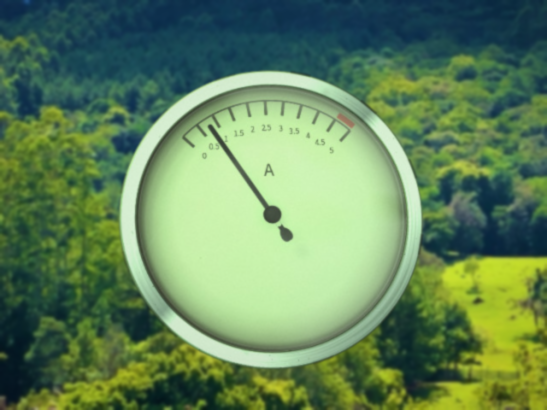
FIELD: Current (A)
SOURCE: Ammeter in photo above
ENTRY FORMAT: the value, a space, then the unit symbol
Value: 0.75 A
